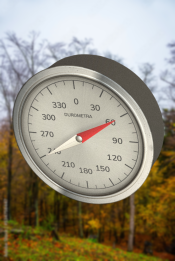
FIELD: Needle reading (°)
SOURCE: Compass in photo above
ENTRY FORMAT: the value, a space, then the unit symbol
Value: 60 °
